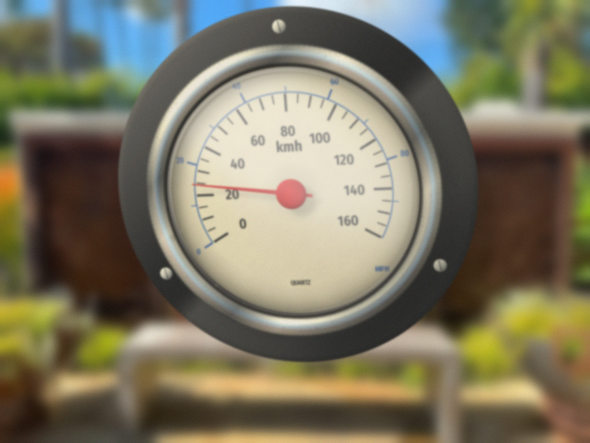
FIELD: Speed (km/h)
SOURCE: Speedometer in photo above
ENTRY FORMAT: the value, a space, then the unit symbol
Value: 25 km/h
